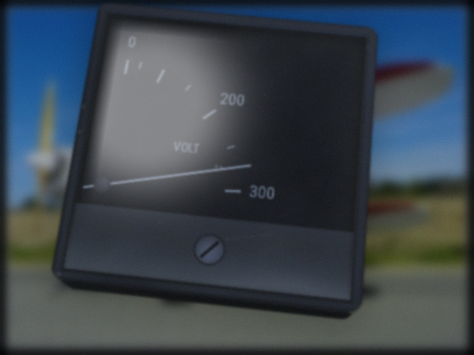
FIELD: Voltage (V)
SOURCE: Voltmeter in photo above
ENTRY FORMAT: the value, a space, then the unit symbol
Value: 275 V
